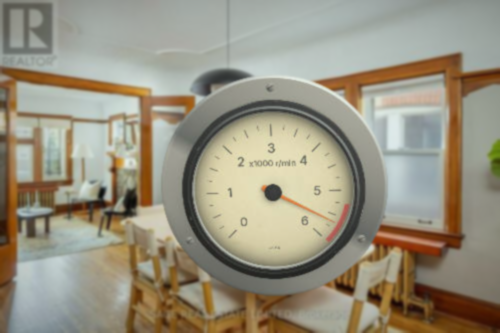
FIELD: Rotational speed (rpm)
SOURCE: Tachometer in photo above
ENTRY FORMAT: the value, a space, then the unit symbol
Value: 5625 rpm
